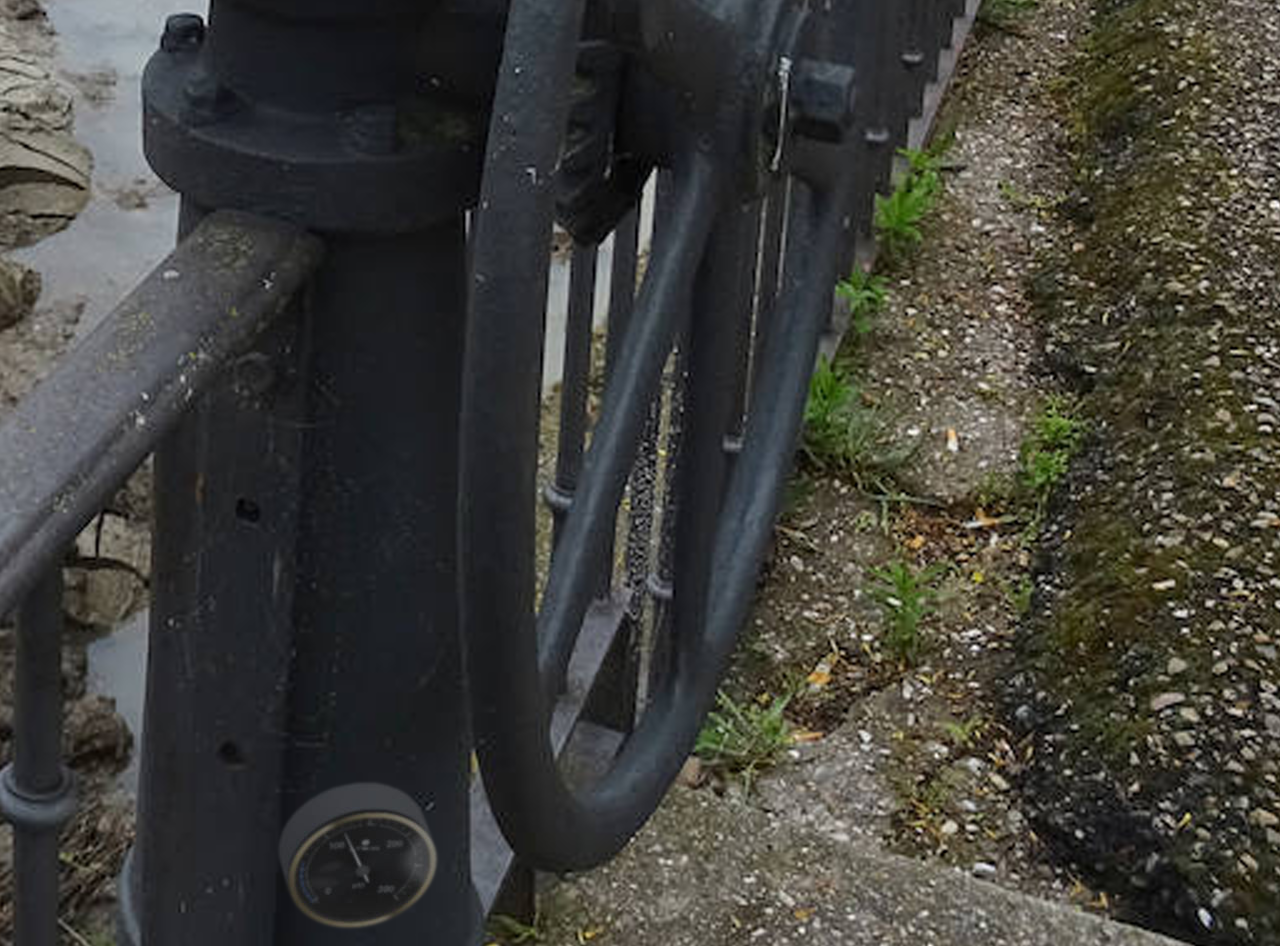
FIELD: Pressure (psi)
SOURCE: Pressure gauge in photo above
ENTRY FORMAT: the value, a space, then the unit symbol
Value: 120 psi
